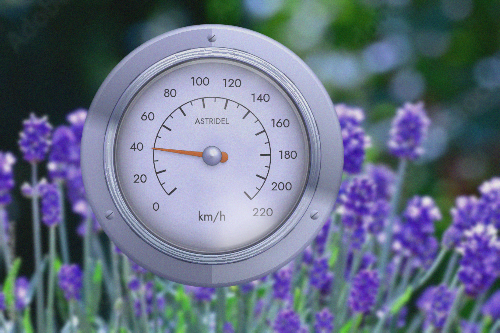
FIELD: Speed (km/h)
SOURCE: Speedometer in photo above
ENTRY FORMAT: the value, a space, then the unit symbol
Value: 40 km/h
